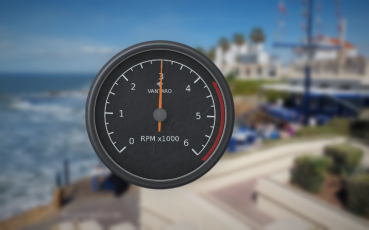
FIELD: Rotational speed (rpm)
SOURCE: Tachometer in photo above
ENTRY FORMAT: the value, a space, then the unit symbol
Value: 3000 rpm
